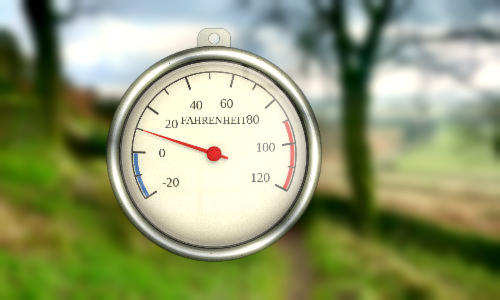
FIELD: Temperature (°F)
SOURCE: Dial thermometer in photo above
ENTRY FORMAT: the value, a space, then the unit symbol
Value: 10 °F
